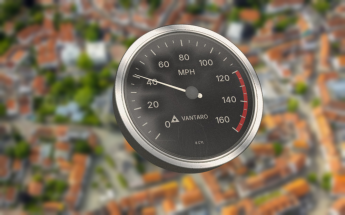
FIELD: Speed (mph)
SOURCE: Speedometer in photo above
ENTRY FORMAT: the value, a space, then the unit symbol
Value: 40 mph
